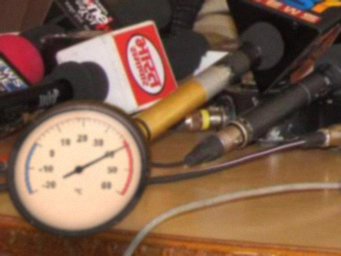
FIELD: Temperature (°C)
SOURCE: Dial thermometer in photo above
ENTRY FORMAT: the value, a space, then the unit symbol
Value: 40 °C
